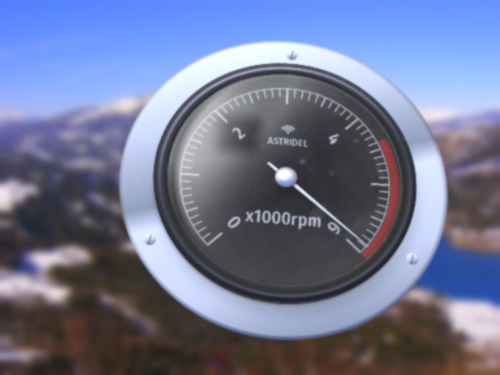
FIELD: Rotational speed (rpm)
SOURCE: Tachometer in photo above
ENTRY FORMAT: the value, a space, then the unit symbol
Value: 5900 rpm
